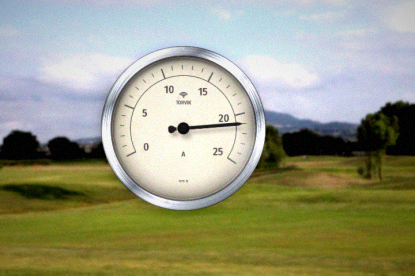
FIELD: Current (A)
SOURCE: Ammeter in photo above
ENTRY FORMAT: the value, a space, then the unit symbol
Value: 21 A
